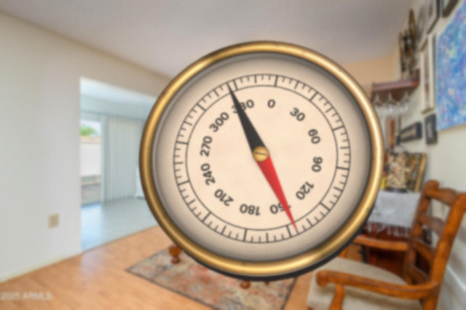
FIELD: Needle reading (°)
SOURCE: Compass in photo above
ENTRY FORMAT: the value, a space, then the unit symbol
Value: 145 °
